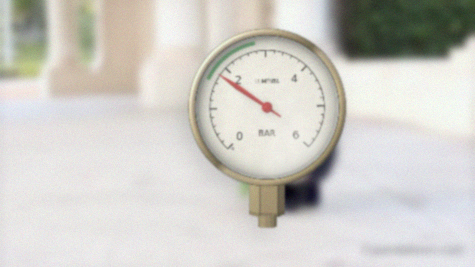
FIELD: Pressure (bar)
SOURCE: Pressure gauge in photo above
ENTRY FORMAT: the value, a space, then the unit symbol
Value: 1.8 bar
